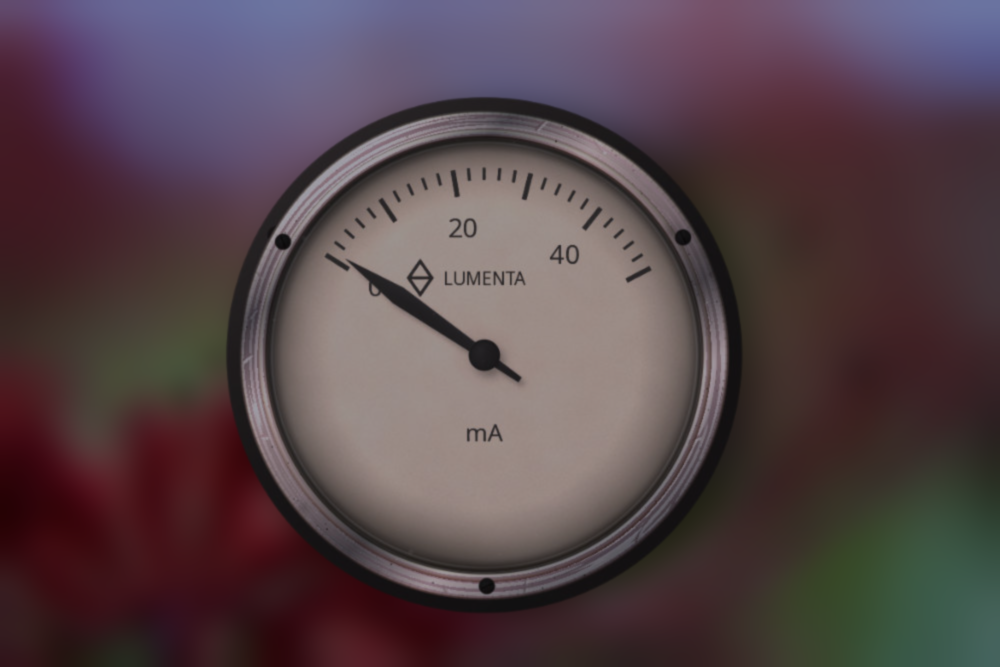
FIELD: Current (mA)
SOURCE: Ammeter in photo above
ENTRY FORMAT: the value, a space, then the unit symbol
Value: 1 mA
